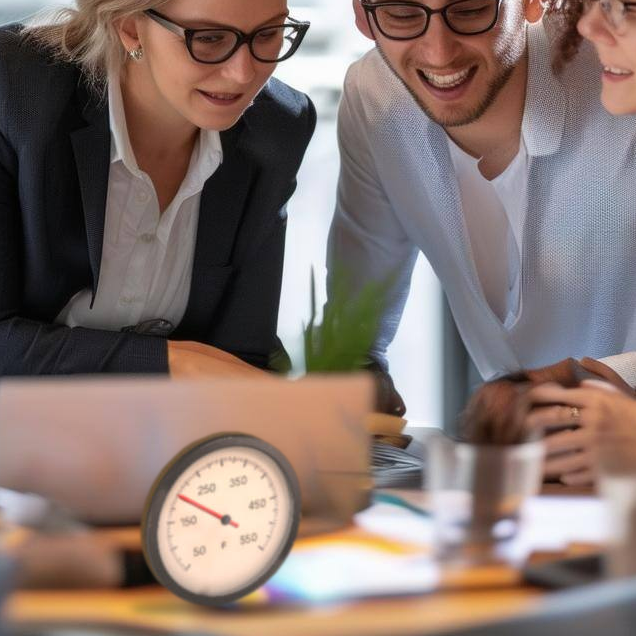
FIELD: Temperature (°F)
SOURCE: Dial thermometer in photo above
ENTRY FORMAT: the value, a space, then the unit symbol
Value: 200 °F
